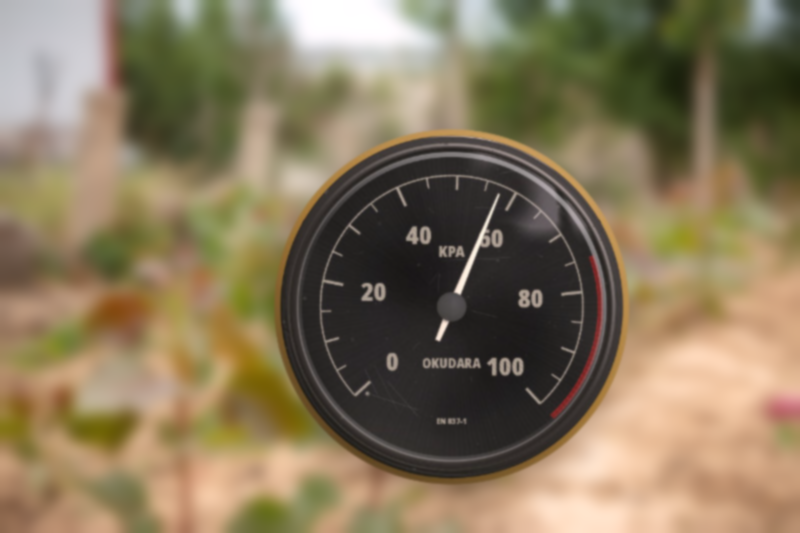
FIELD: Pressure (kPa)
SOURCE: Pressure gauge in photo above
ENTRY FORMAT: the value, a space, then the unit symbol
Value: 57.5 kPa
